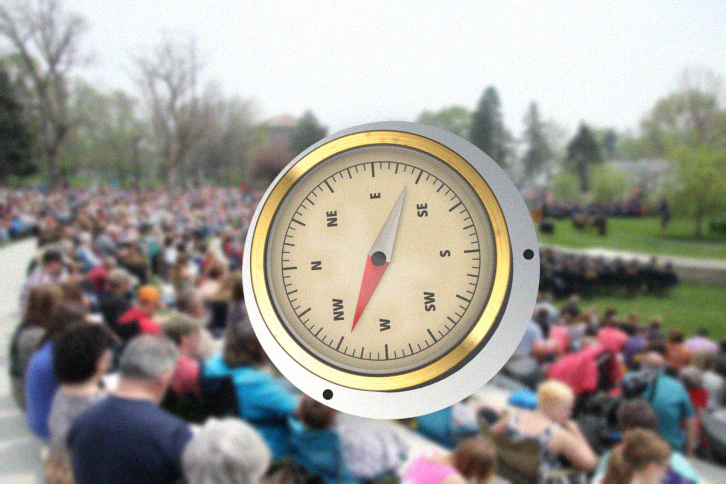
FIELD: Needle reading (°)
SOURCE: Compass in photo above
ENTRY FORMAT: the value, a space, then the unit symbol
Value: 295 °
